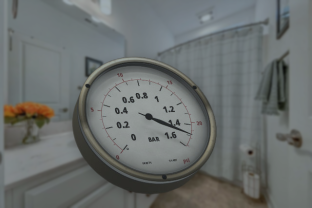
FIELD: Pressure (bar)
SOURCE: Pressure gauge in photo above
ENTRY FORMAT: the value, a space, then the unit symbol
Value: 1.5 bar
